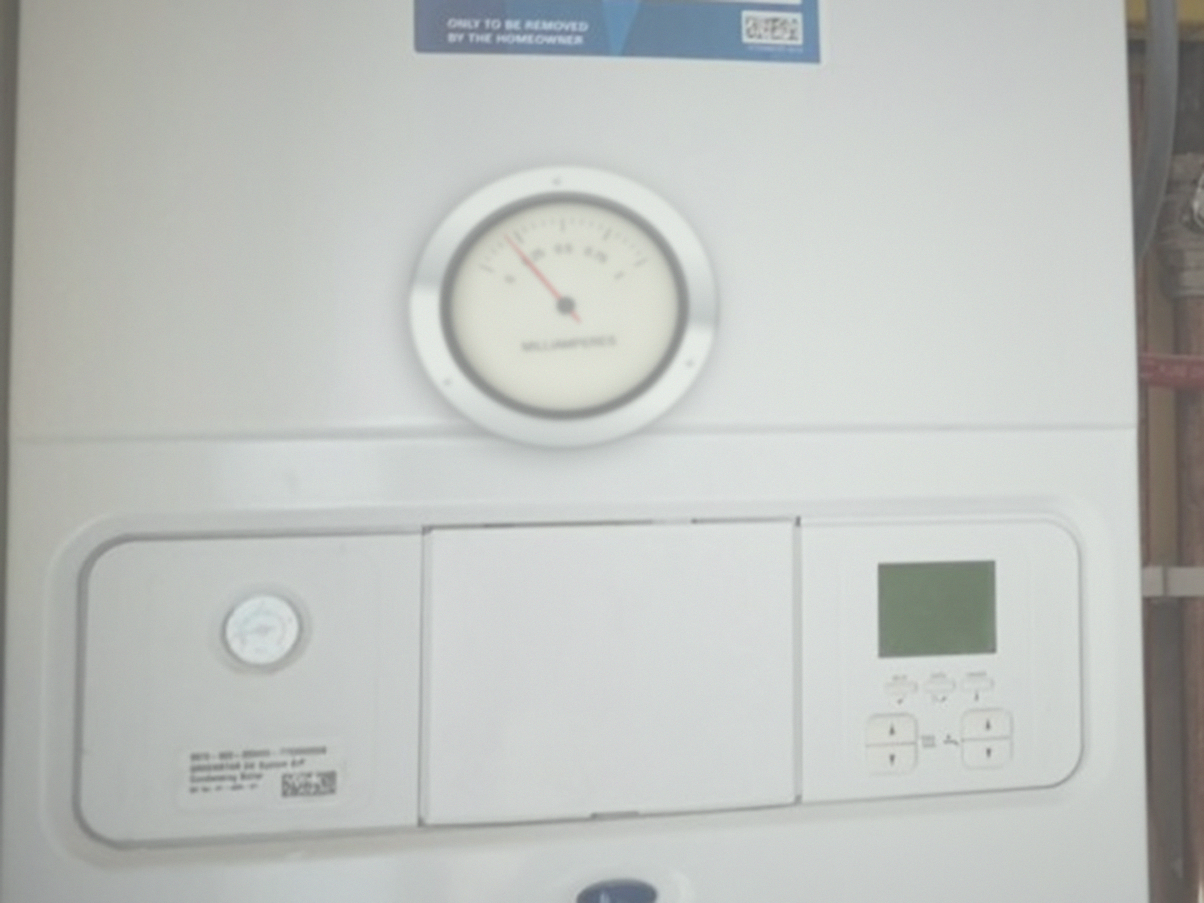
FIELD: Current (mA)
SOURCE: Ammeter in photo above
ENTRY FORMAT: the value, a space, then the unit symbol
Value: 0.2 mA
